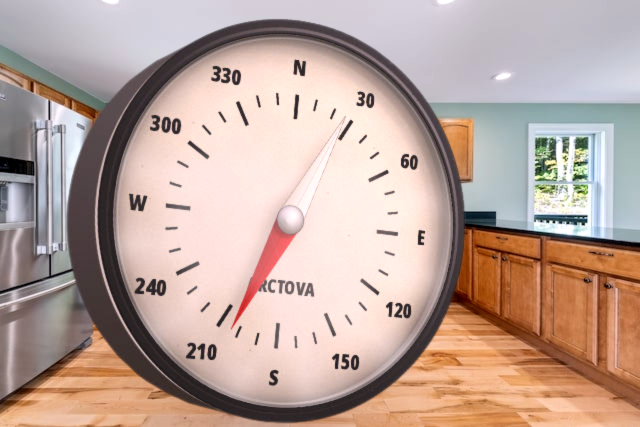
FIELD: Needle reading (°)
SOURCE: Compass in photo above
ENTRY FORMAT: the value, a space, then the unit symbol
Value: 205 °
